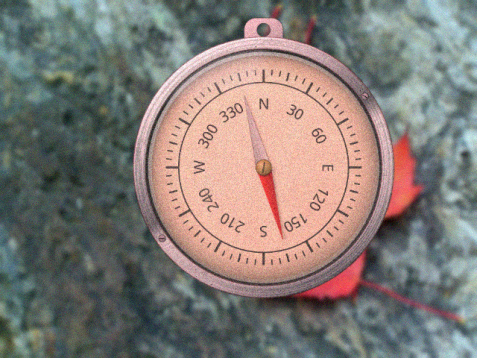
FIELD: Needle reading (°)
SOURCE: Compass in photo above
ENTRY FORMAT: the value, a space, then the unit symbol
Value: 165 °
